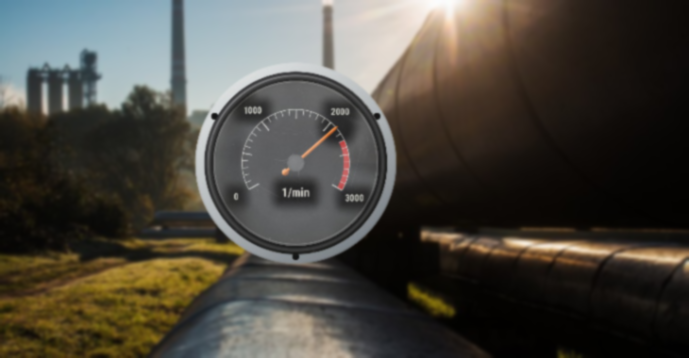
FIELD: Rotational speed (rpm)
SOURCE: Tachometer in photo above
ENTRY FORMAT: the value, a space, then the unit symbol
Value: 2100 rpm
